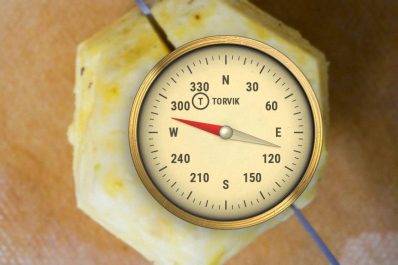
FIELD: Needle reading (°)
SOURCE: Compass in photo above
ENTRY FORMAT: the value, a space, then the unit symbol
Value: 285 °
